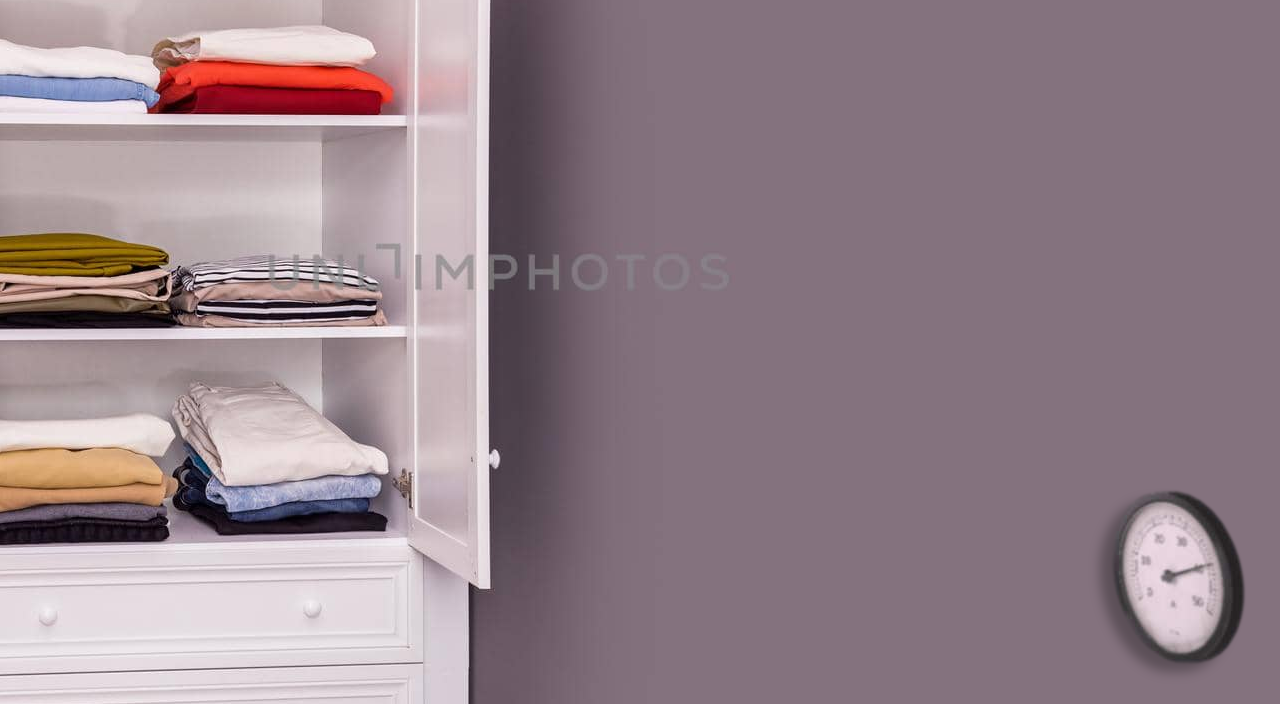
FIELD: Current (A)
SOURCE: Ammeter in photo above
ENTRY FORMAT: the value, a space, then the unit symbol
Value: 40 A
